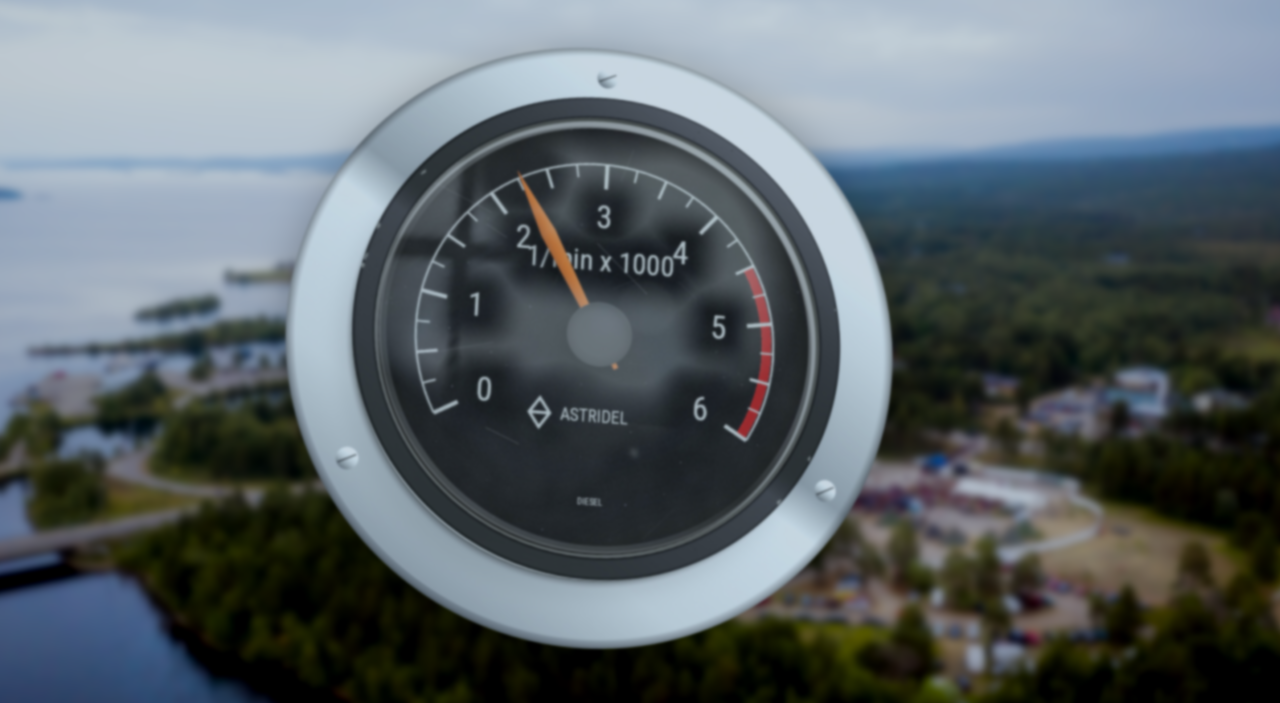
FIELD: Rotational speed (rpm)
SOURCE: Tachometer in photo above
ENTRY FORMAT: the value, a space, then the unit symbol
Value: 2250 rpm
